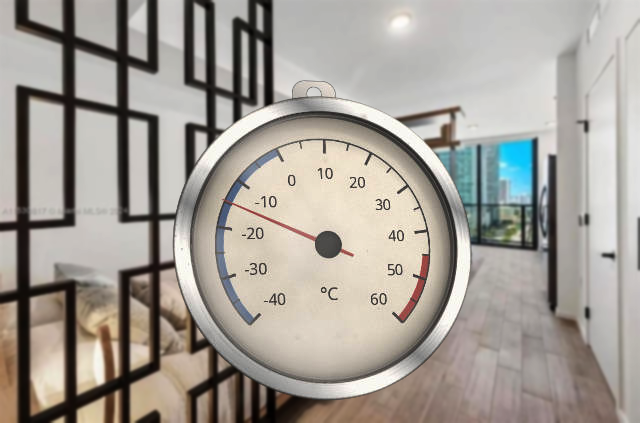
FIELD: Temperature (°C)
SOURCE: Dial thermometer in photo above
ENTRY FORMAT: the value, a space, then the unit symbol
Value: -15 °C
